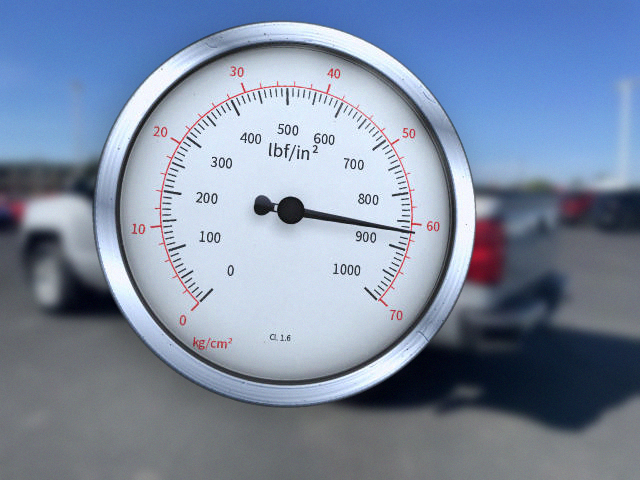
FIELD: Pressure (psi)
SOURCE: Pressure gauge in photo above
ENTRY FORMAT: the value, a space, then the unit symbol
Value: 870 psi
